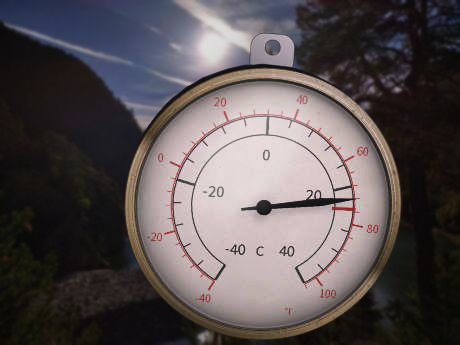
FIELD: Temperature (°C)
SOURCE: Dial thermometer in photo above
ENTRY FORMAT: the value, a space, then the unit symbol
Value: 22 °C
